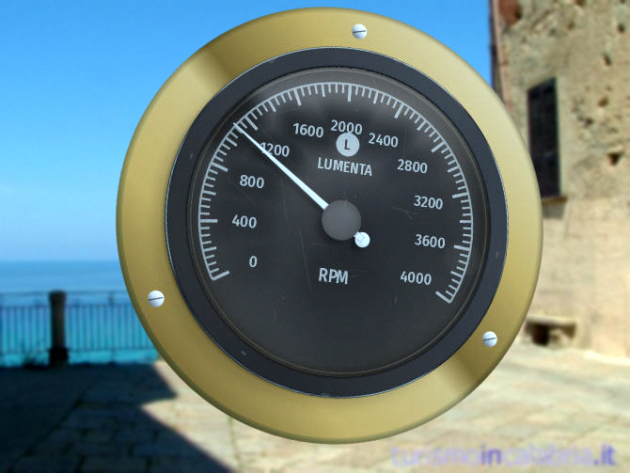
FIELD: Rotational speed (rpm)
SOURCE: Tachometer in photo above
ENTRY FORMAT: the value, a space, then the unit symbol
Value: 1100 rpm
